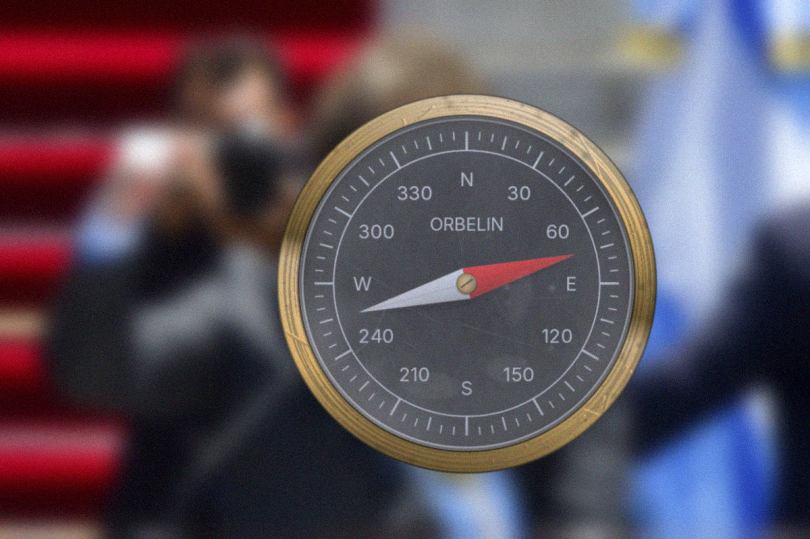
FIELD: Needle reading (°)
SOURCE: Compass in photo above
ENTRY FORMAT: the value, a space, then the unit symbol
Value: 75 °
